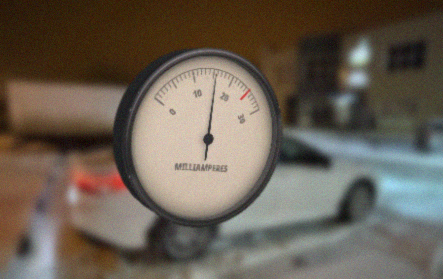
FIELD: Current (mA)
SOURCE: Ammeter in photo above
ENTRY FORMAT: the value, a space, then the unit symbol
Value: 15 mA
